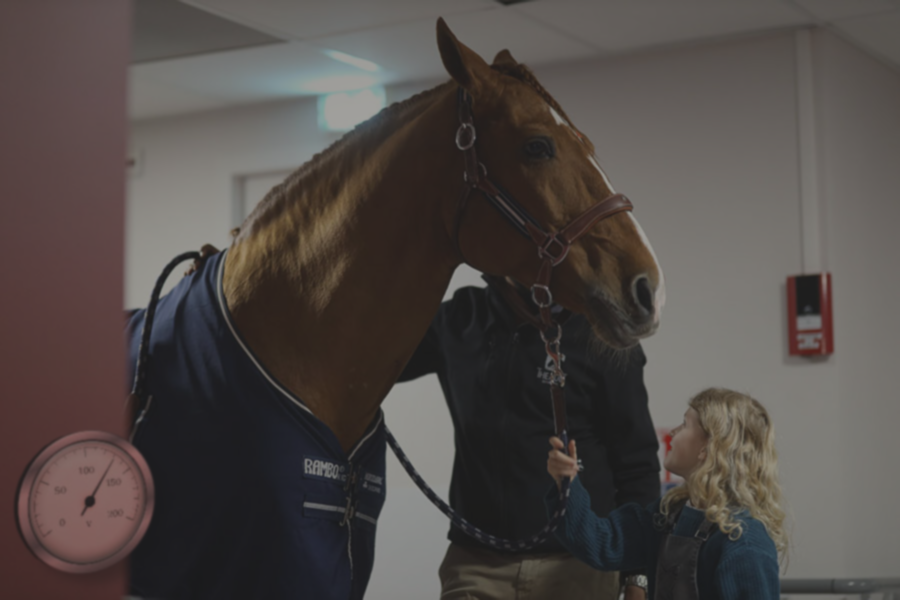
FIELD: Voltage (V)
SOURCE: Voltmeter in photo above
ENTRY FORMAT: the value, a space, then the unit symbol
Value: 130 V
